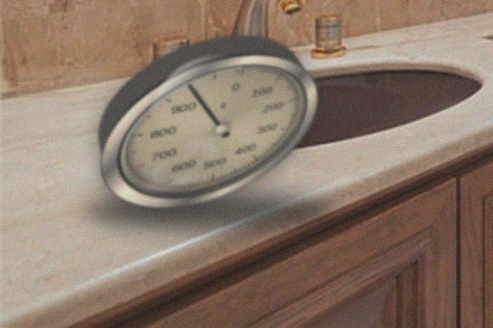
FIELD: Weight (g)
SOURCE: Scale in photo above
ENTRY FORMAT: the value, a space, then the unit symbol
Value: 950 g
